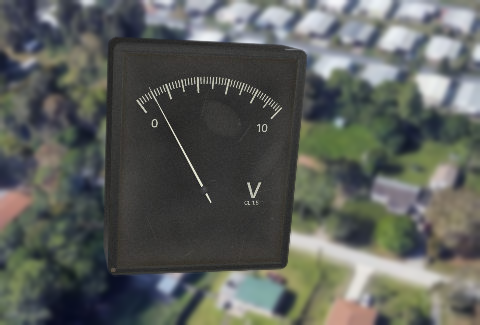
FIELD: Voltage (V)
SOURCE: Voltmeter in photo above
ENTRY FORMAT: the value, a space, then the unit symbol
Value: 1 V
